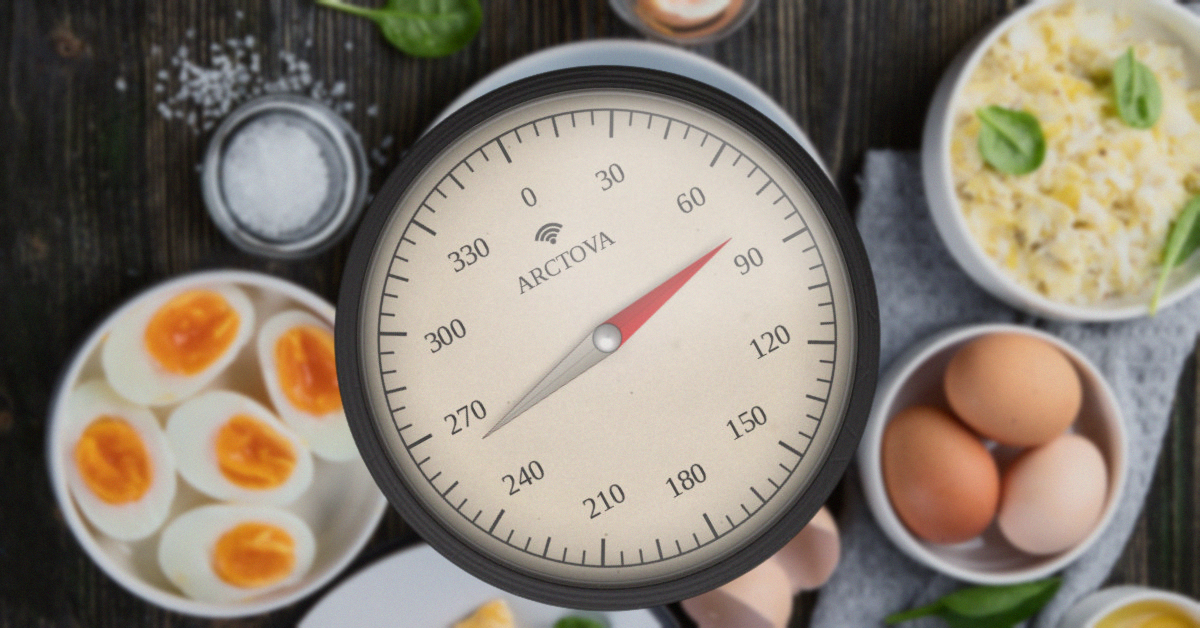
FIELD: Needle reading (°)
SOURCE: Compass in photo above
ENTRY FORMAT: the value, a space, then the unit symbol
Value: 80 °
